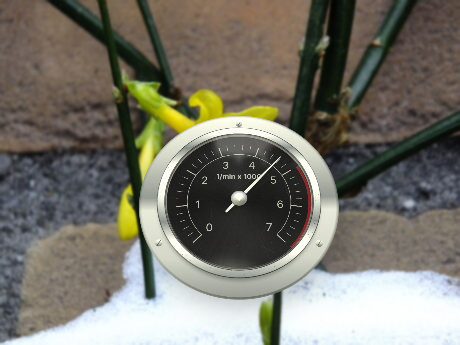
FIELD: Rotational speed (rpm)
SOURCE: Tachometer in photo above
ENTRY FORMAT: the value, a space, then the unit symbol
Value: 4600 rpm
